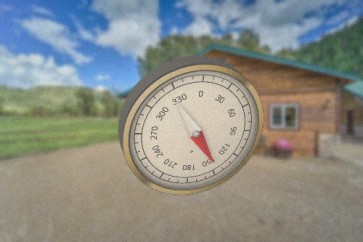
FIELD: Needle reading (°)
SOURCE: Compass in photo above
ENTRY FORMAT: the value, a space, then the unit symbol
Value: 145 °
